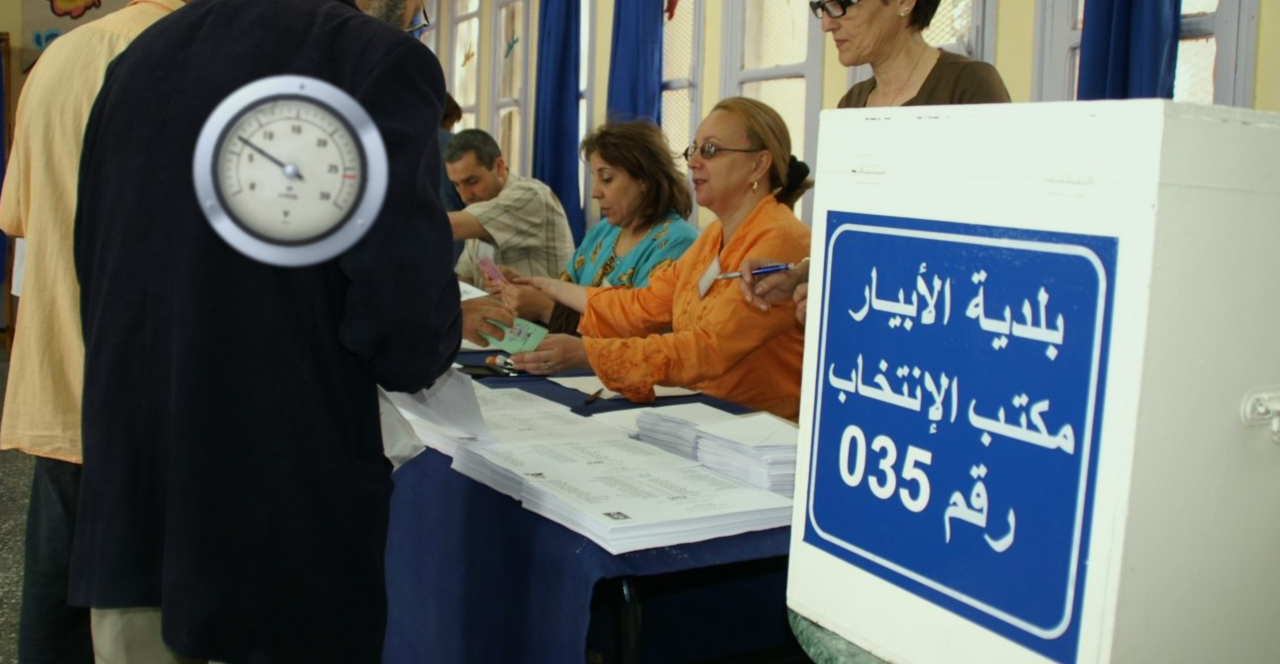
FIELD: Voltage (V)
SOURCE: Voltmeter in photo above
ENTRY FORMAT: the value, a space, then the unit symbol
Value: 7 V
